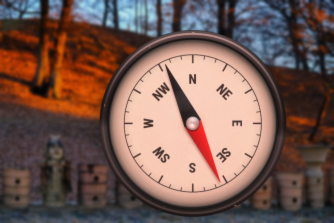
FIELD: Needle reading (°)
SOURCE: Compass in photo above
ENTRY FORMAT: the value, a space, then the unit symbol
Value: 155 °
